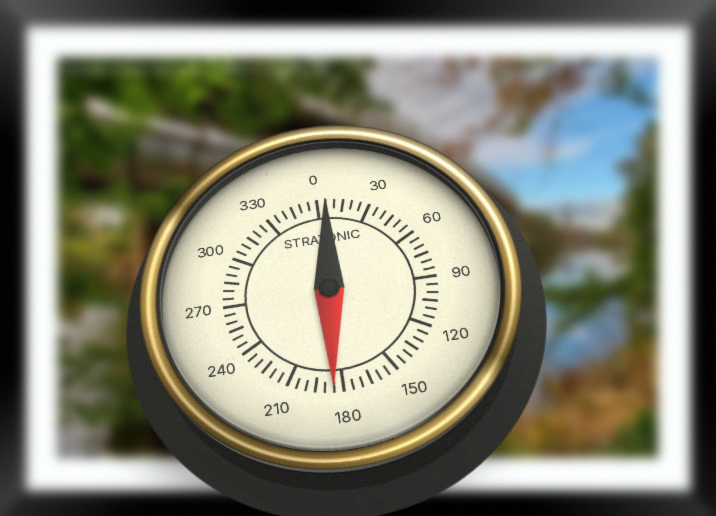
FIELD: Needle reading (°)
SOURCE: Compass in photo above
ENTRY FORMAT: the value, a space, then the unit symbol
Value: 185 °
